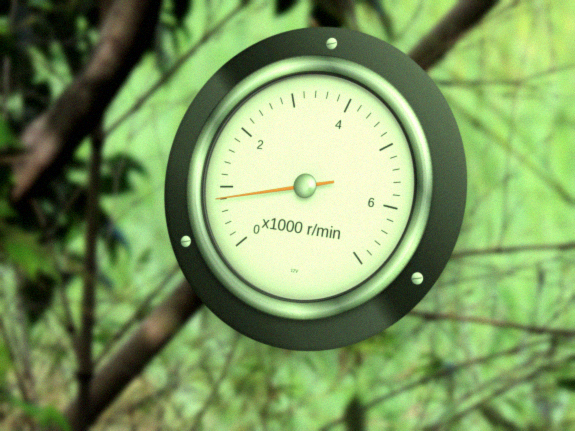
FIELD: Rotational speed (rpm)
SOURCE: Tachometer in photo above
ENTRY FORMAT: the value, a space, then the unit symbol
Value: 800 rpm
